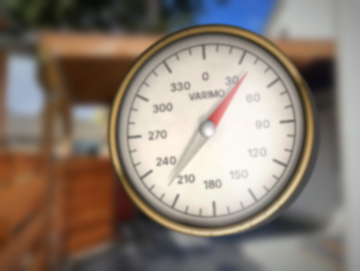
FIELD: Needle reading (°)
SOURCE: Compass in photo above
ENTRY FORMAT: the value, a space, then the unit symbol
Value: 40 °
